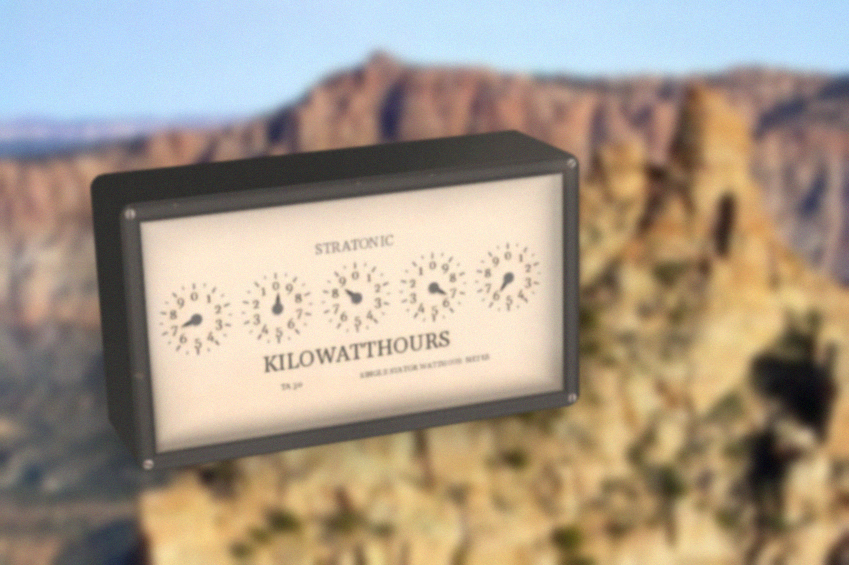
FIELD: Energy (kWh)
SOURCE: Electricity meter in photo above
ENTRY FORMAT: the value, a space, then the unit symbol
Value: 69866 kWh
